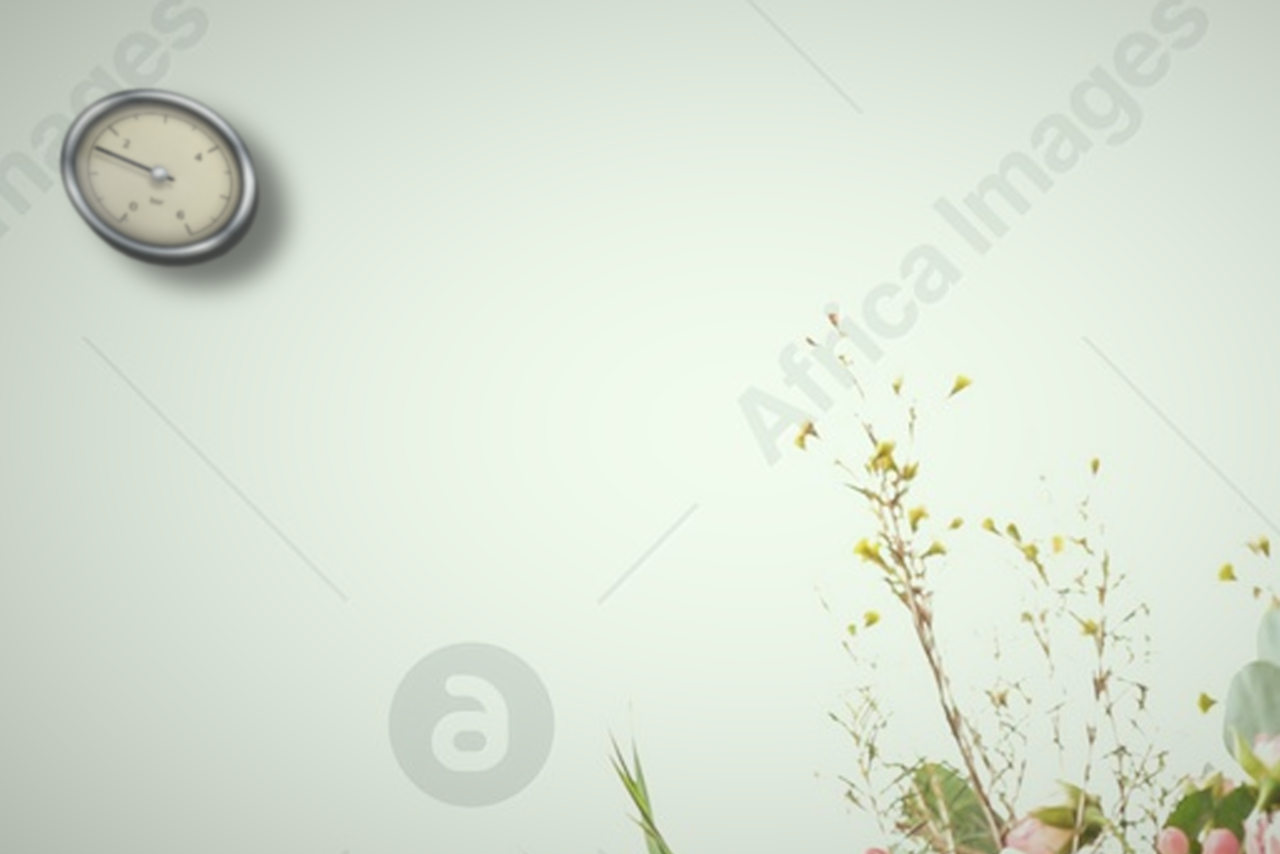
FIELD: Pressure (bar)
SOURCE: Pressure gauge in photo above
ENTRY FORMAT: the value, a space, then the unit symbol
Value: 1.5 bar
